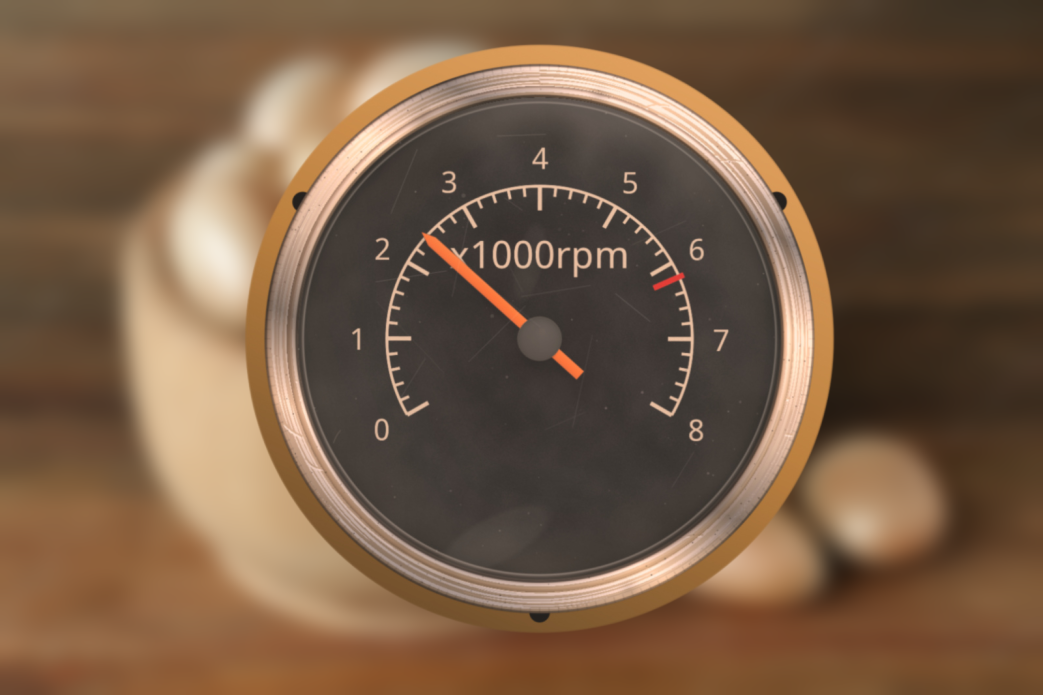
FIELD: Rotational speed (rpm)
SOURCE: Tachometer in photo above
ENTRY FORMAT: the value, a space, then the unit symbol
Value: 2400 rpm
